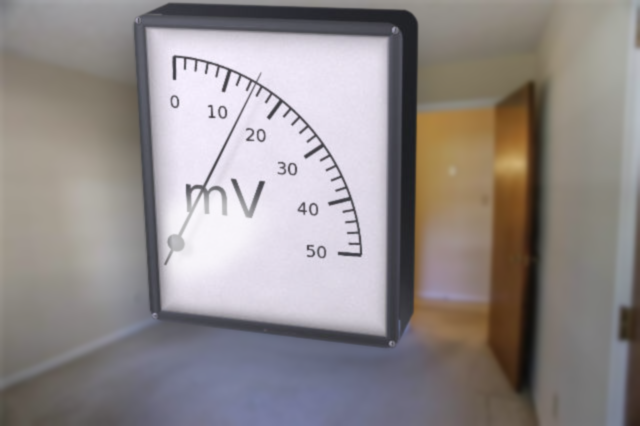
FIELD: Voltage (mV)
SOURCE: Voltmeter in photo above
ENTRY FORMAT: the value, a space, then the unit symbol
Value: 15 mV
